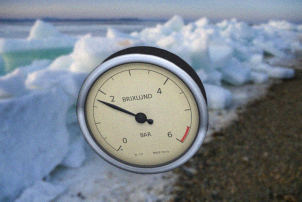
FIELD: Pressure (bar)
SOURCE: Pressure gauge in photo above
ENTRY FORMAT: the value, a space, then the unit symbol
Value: 1.75 bar
